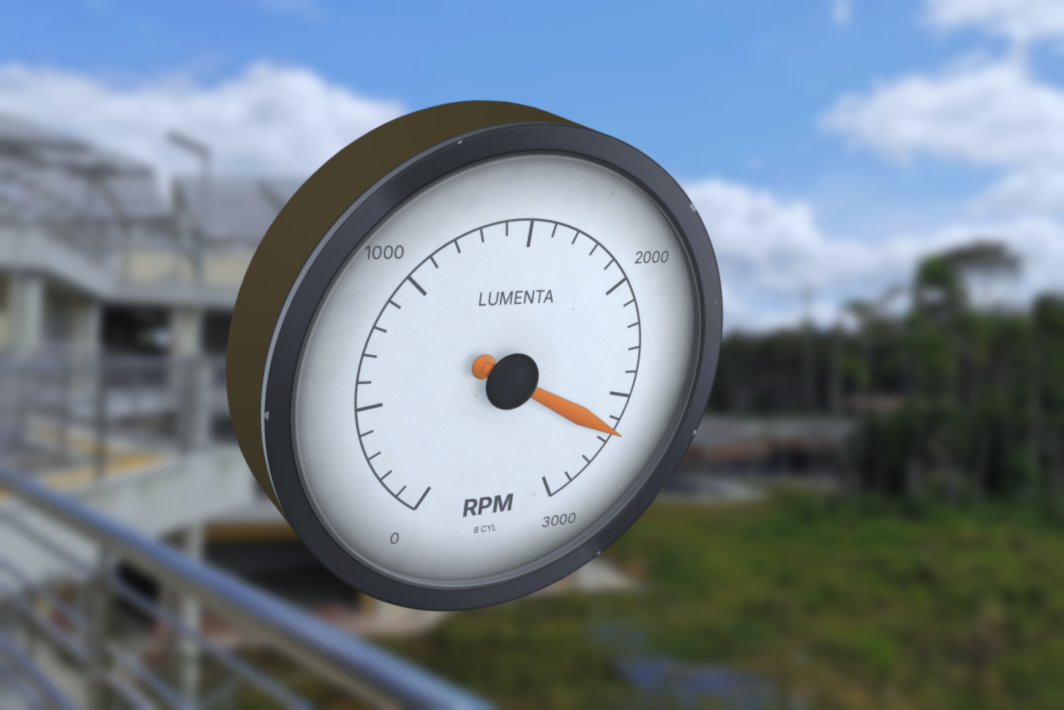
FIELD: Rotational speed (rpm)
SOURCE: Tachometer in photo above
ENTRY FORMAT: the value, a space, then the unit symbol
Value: 2650 rpm
